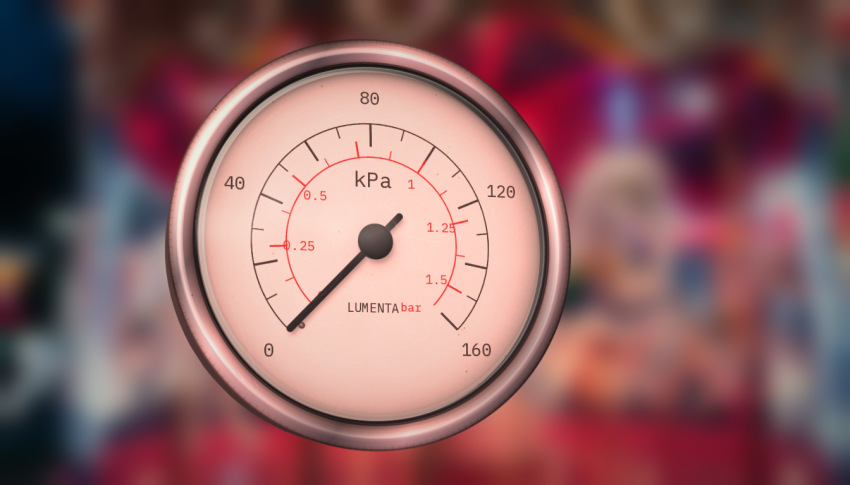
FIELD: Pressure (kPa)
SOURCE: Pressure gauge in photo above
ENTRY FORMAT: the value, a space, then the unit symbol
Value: 0 kPa
